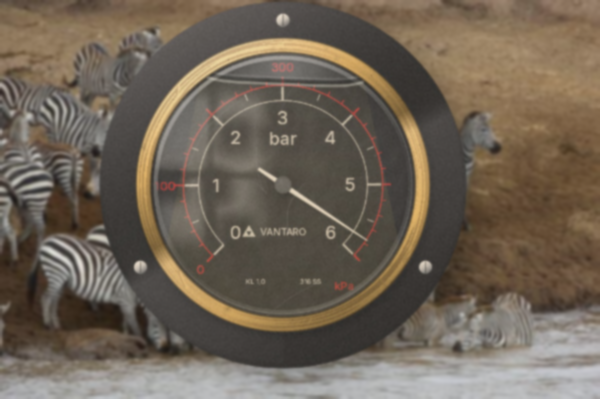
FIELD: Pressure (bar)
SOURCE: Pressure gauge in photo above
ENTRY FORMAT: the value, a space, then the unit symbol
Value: 5.75 bar
